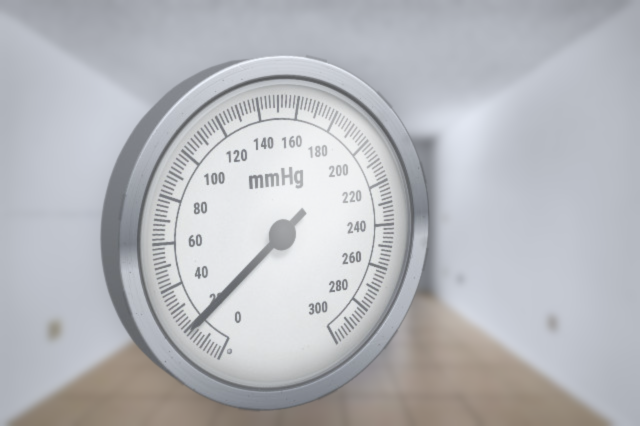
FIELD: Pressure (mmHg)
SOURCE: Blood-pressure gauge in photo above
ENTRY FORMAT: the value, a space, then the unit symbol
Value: 20 mmHg
